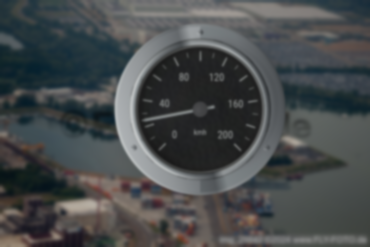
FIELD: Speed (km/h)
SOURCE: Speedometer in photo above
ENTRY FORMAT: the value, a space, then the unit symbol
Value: 25 km/h
